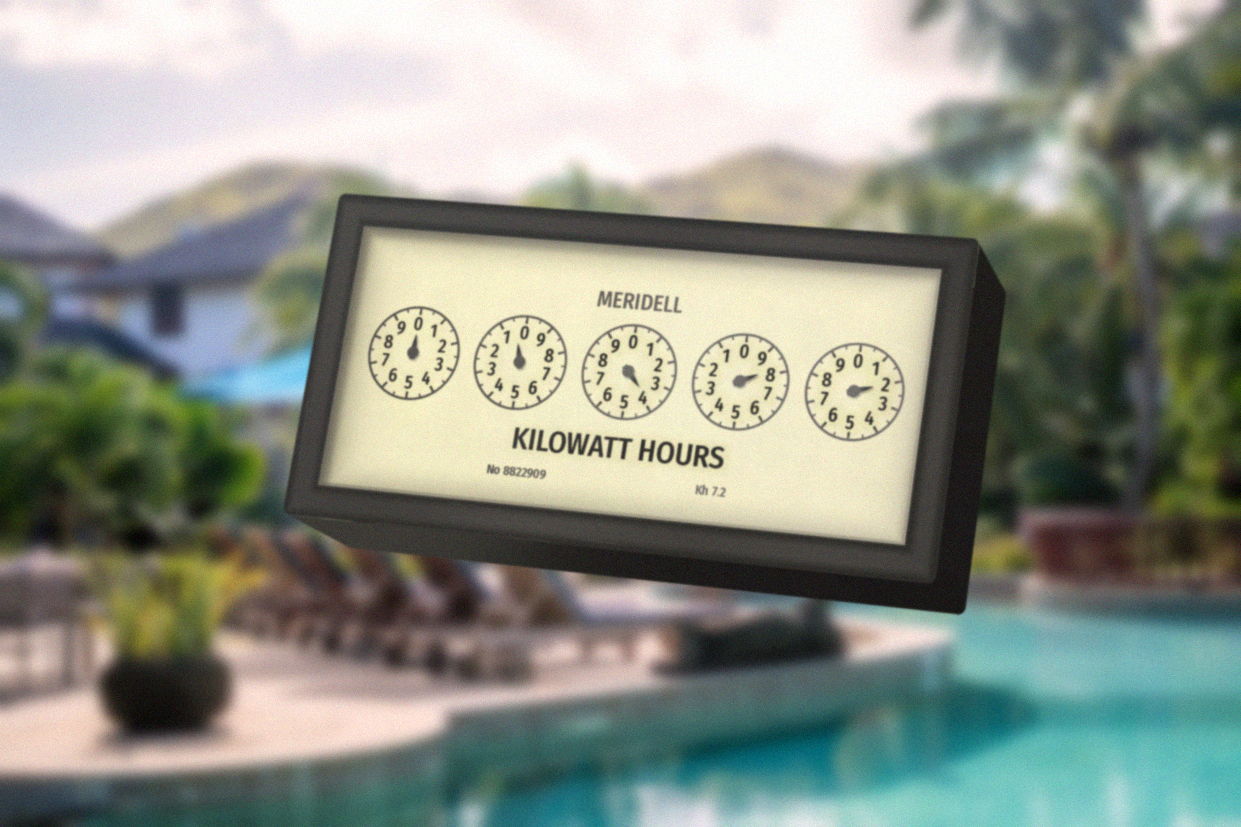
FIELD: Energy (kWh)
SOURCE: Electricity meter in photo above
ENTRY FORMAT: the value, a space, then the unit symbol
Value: 382 kWh
